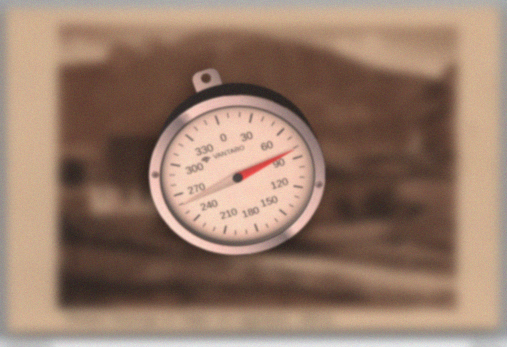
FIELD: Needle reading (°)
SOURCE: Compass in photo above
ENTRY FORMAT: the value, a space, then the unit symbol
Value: 80 °
